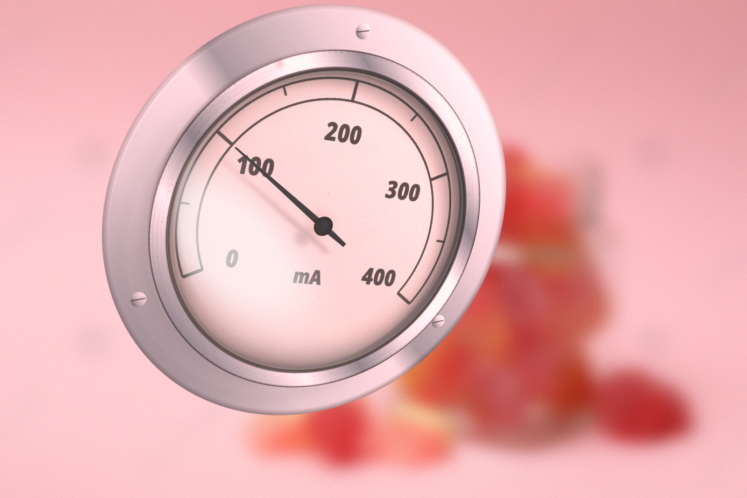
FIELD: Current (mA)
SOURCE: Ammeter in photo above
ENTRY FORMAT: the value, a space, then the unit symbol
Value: 100 mA
